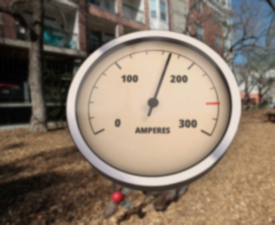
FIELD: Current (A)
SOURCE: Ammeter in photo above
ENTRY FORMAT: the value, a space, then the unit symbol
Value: 170 A
